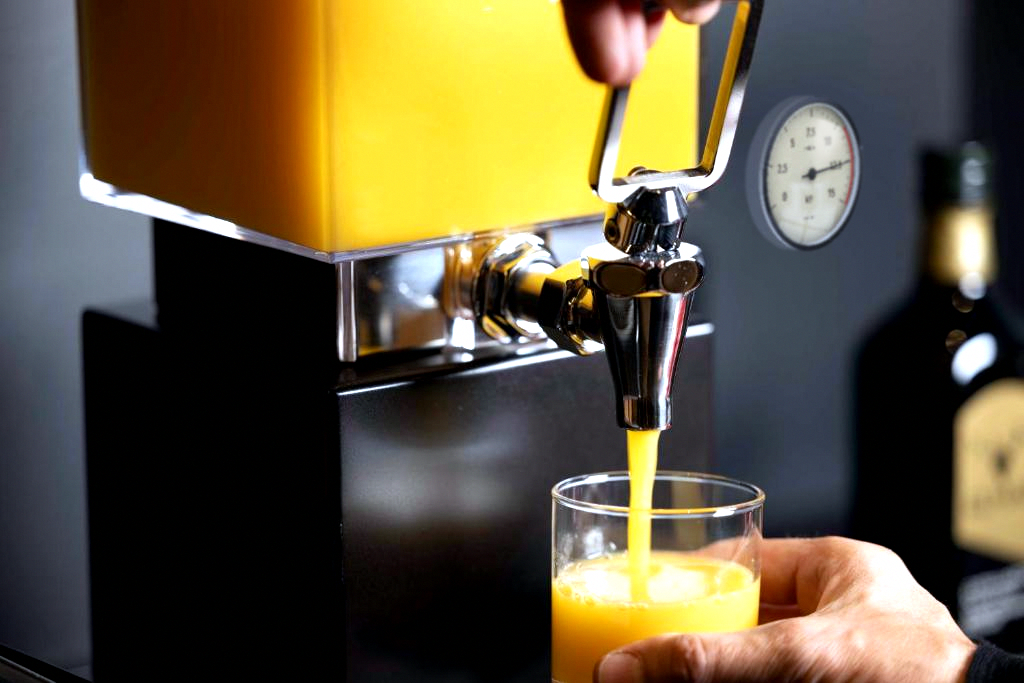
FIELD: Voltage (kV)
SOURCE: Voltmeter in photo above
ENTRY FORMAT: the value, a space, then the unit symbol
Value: 12.5 kV
